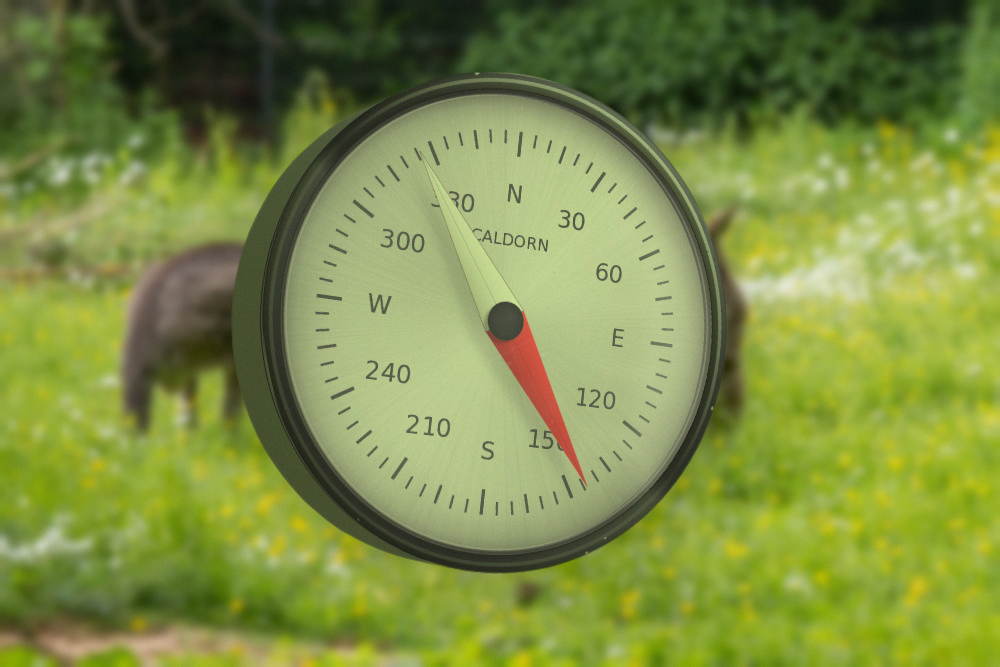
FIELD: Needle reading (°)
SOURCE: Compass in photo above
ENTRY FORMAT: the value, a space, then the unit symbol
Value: 145 °
